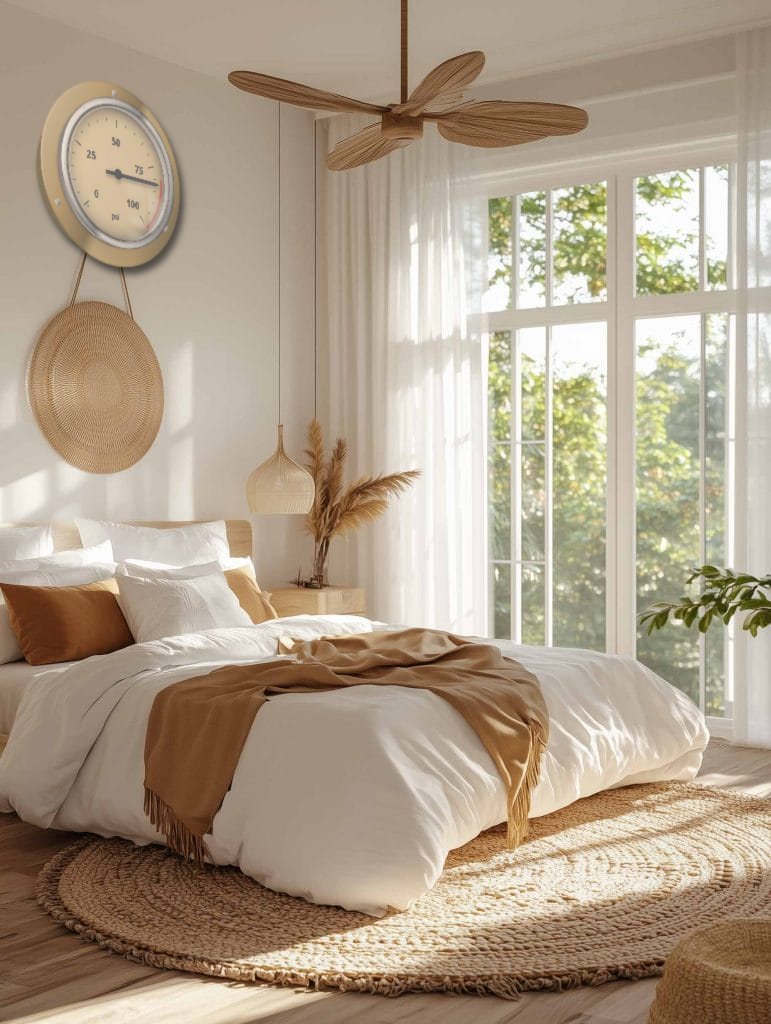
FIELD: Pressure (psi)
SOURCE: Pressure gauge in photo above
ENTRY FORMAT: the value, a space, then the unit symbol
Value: 82.5 psi
